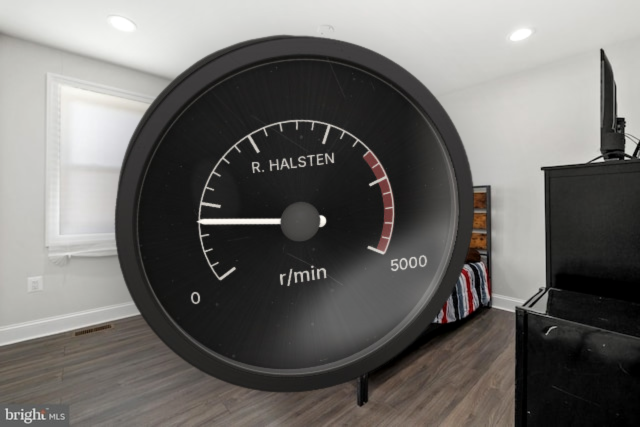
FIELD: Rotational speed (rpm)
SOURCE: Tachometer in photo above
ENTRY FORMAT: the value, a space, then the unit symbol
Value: 800 rpm
